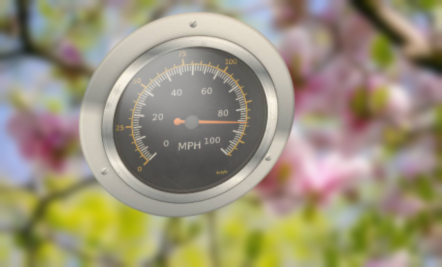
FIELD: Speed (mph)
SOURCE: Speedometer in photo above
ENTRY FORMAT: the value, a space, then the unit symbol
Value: 85 mph
